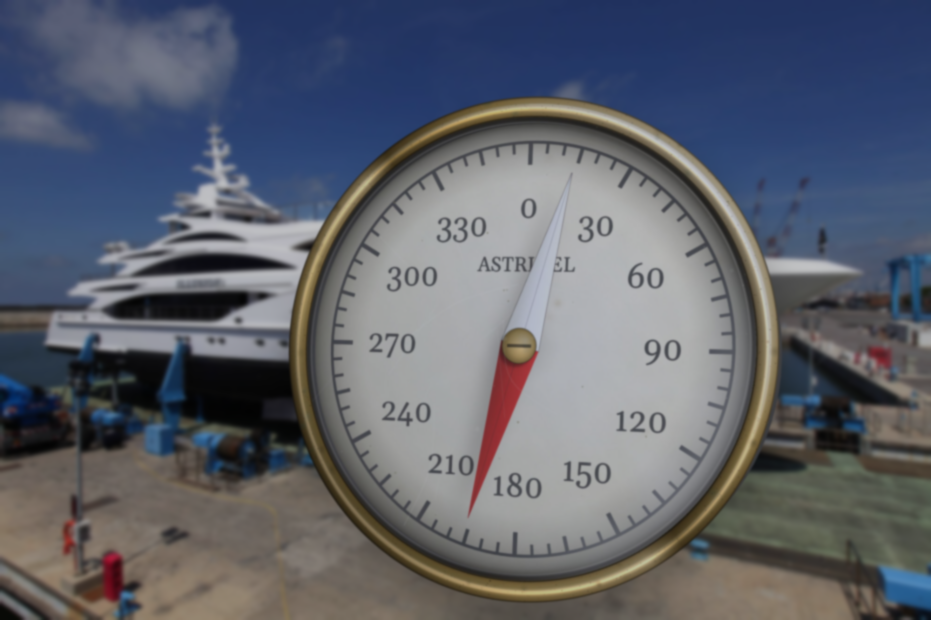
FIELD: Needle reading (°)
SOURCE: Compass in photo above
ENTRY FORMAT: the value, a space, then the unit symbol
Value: 195 °
